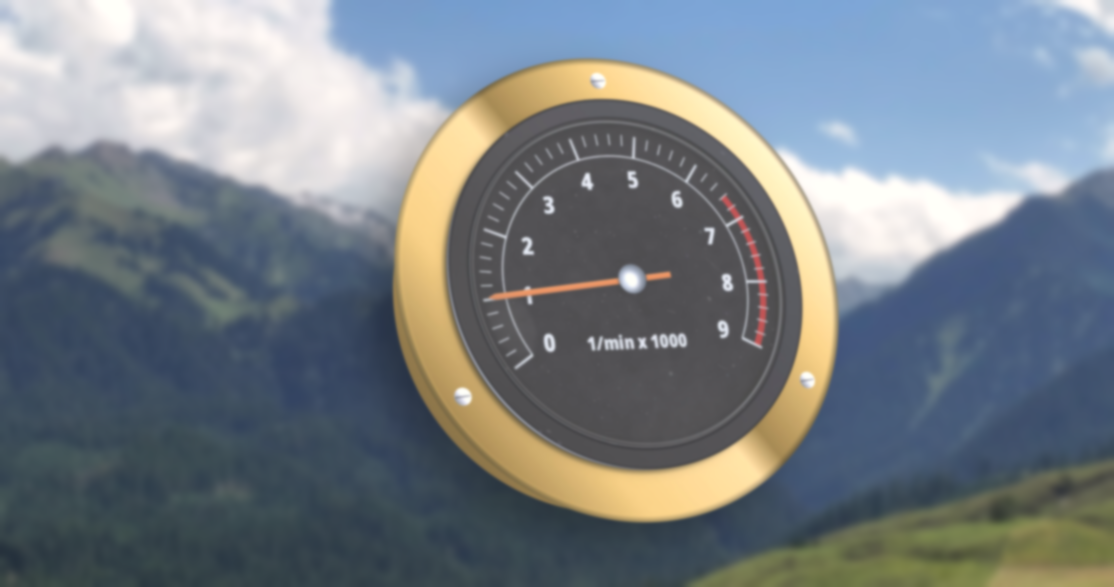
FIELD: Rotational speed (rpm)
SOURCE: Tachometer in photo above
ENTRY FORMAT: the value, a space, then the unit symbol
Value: 1000 rpm
